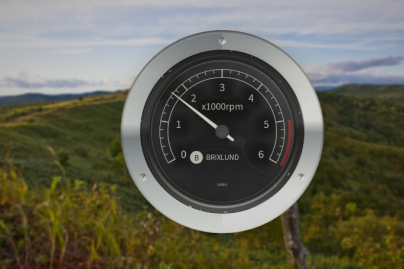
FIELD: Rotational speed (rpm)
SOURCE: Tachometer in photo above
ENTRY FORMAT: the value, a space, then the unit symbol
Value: 1700 rpm
